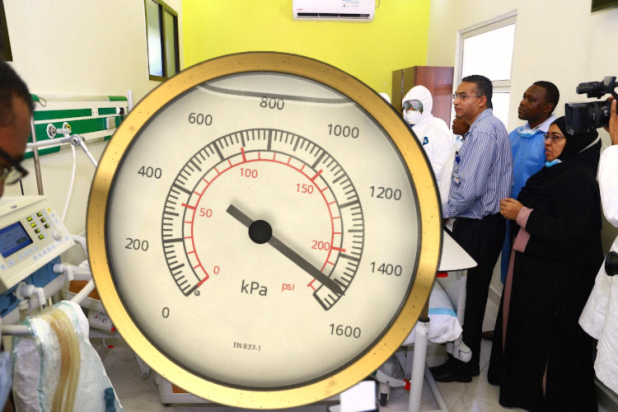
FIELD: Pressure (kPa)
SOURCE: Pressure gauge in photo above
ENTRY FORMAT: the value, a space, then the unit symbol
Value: 1520 kPa
